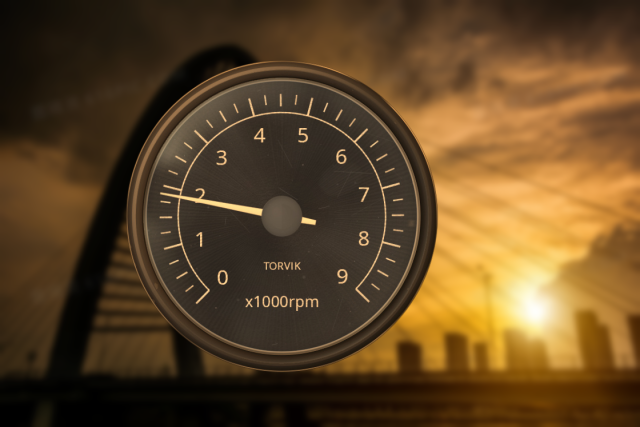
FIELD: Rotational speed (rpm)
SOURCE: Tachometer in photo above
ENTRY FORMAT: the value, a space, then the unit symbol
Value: 1875 rpm
